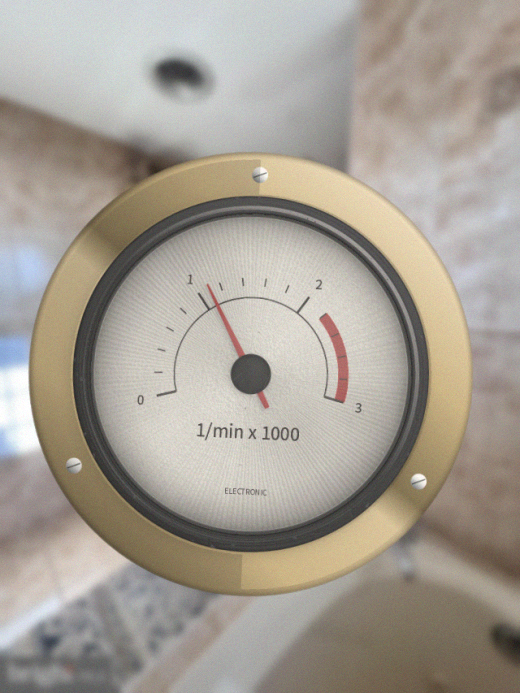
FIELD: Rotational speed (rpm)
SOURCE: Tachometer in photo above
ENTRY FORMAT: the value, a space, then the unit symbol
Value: 1100 rpm
